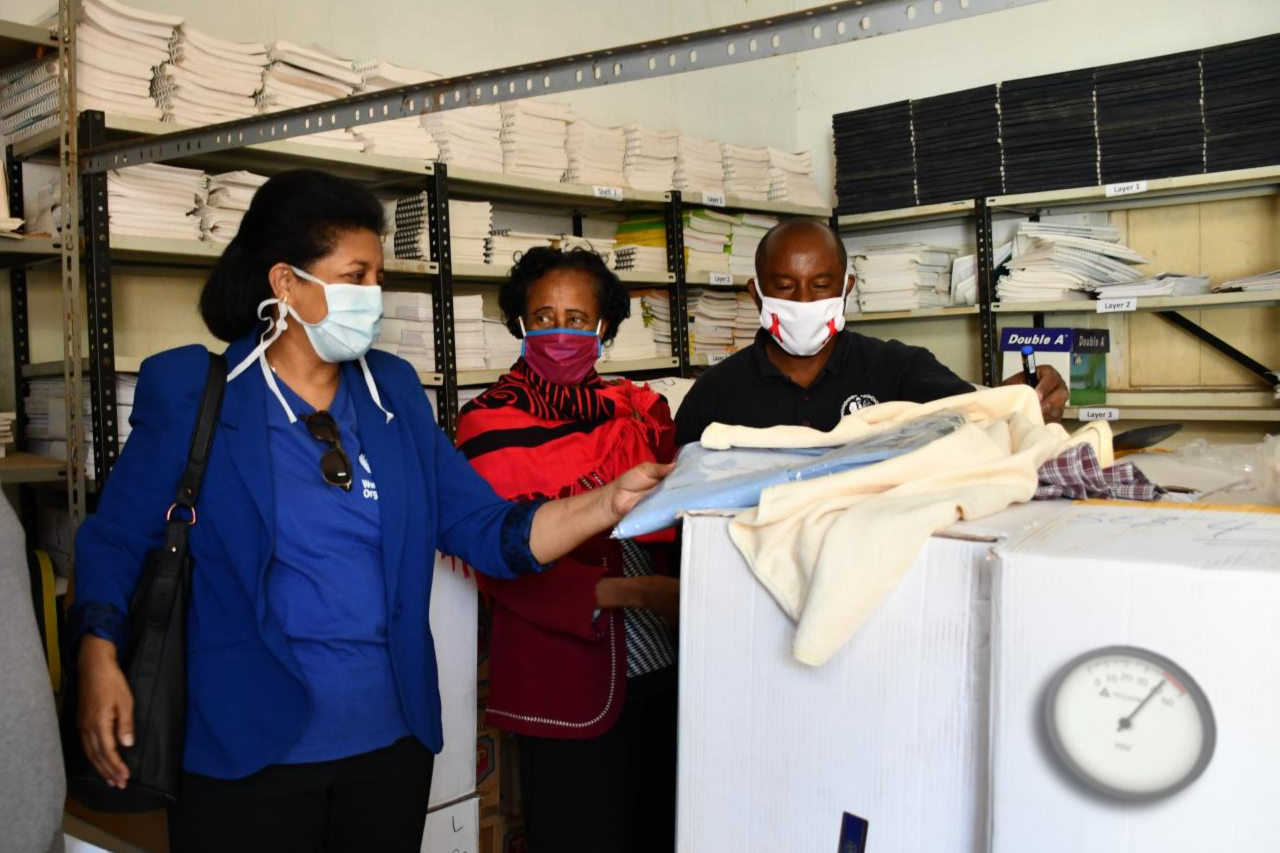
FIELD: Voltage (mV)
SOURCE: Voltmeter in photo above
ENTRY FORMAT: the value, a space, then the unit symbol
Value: 40 mV
